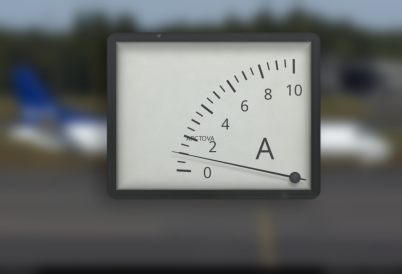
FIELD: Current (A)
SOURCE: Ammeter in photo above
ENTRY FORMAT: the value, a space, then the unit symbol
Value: 1 A
